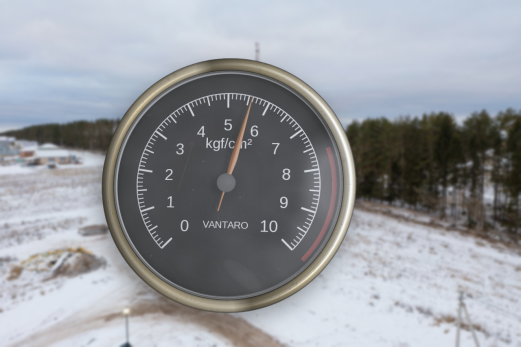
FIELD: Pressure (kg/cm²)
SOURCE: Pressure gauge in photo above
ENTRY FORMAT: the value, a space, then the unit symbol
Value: 5.6 kg/cm²
